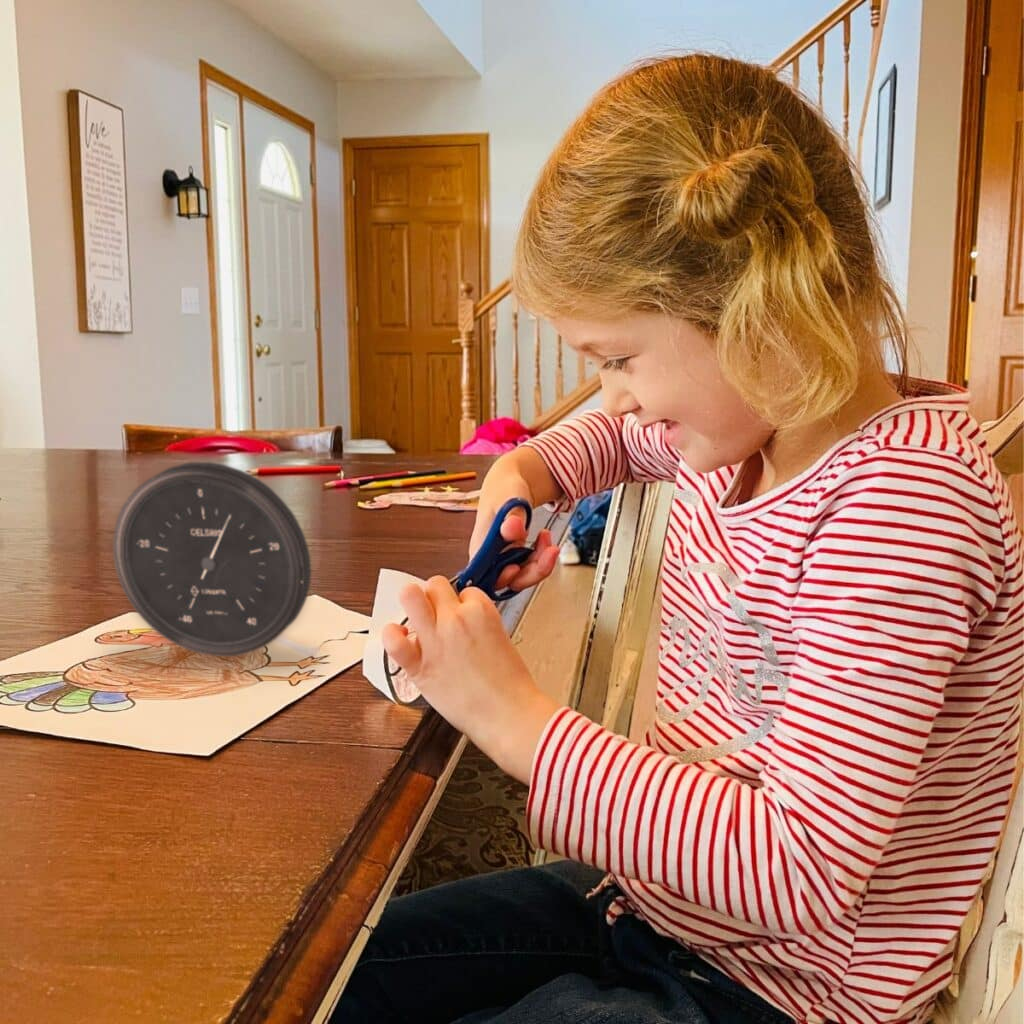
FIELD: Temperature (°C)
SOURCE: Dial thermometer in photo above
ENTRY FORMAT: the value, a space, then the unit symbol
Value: 8 °C
